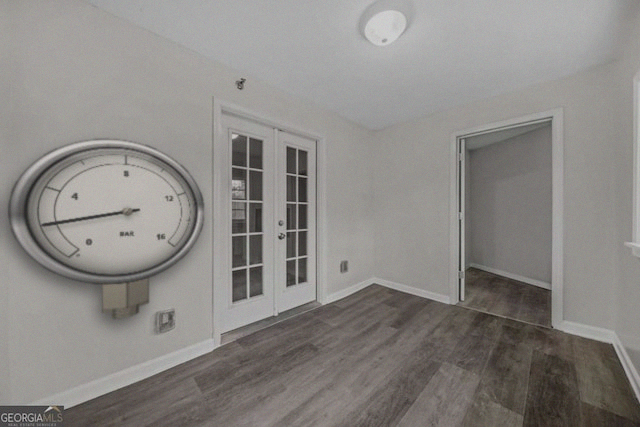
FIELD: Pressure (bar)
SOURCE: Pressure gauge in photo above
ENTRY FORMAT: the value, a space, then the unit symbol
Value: 2 bar
